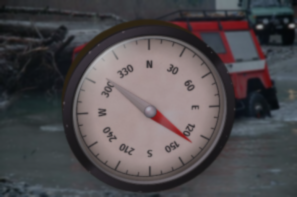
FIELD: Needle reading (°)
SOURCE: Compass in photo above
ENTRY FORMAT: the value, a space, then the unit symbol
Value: 130 °
